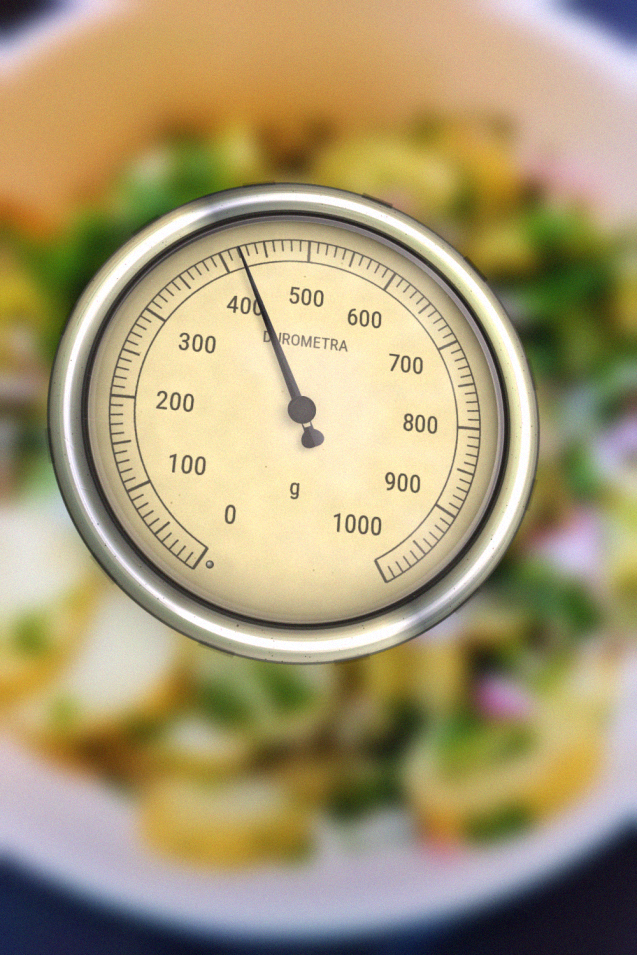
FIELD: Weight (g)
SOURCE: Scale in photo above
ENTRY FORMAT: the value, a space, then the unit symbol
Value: 420 g
